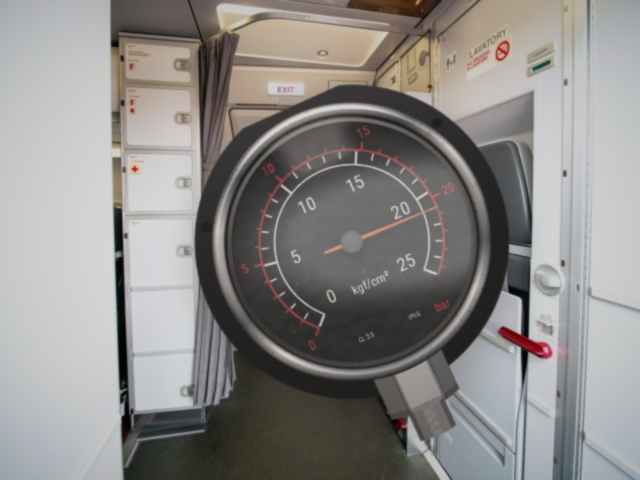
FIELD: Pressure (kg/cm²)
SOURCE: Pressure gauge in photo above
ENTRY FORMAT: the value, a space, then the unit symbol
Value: 21 kg/cm²
